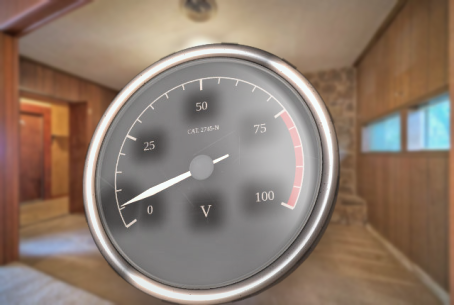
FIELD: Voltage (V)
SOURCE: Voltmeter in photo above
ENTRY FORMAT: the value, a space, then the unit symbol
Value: 5 V
